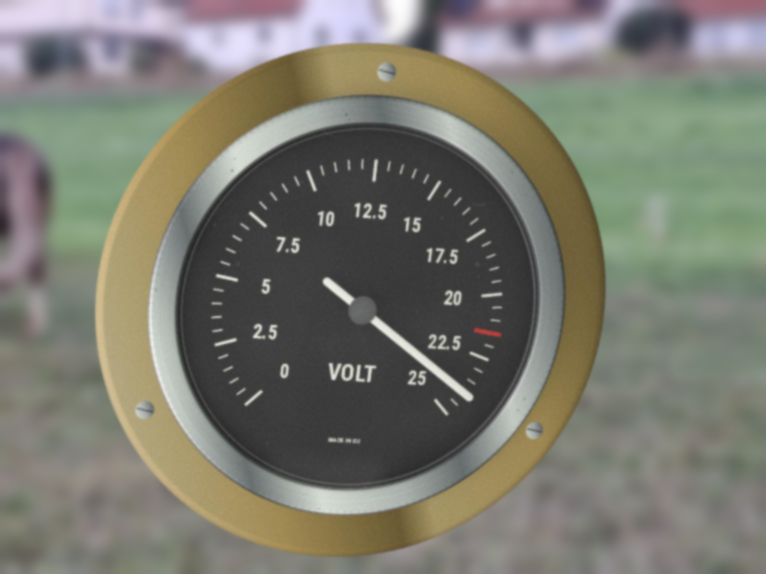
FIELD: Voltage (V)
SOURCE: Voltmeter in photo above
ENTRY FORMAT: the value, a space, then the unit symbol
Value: 24 V
